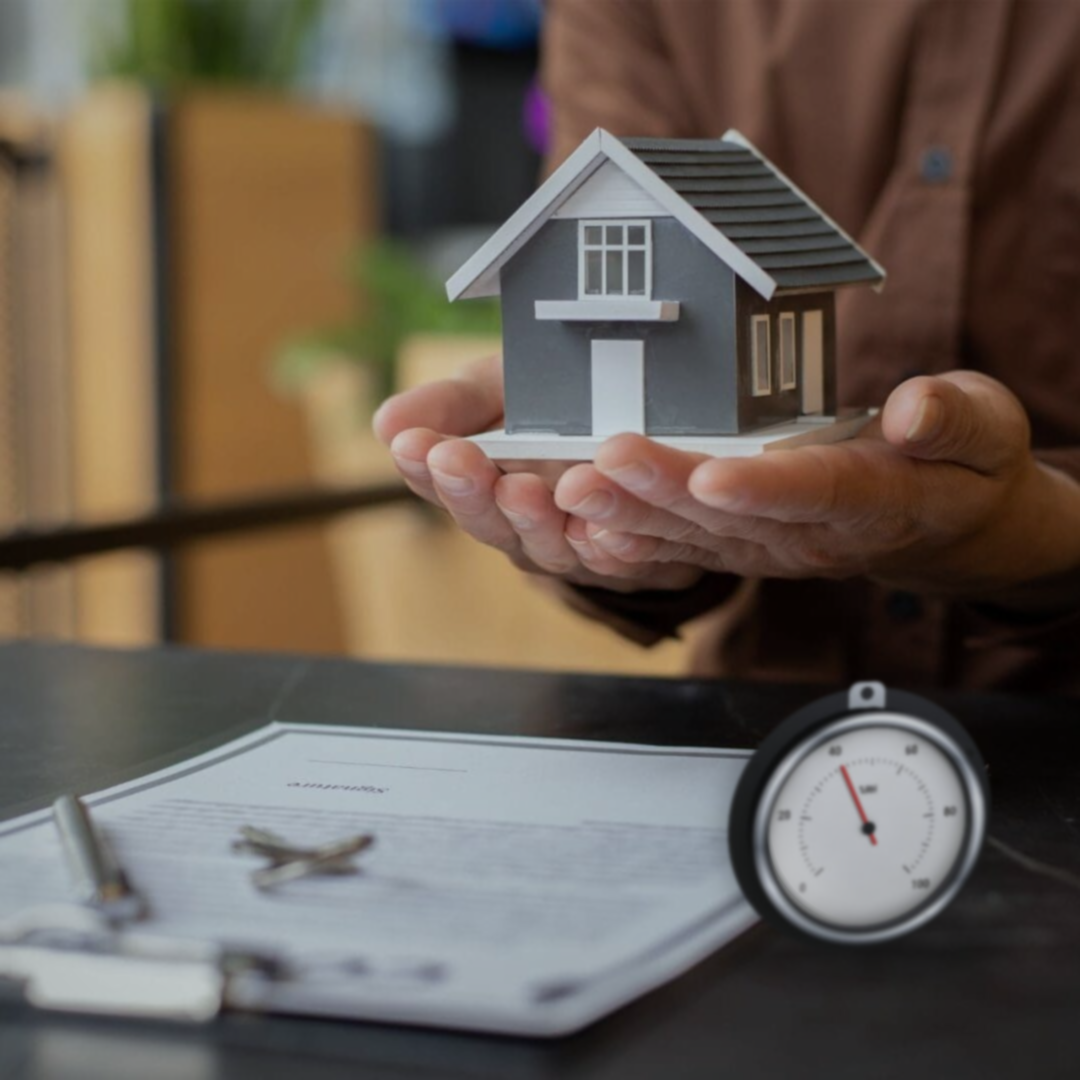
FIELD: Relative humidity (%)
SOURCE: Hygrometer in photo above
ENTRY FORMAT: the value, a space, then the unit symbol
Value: 40 %
